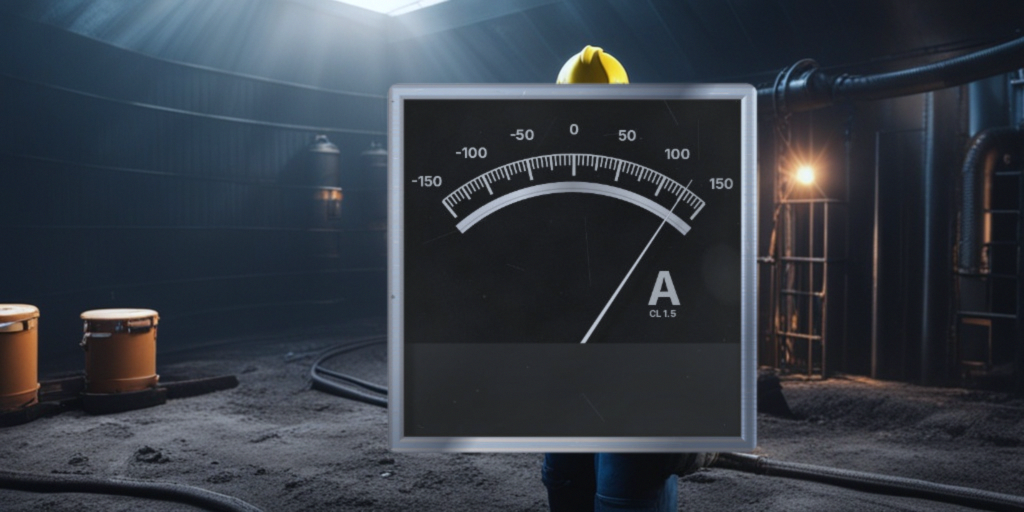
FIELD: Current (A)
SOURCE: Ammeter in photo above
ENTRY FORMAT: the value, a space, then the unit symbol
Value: 125 A
